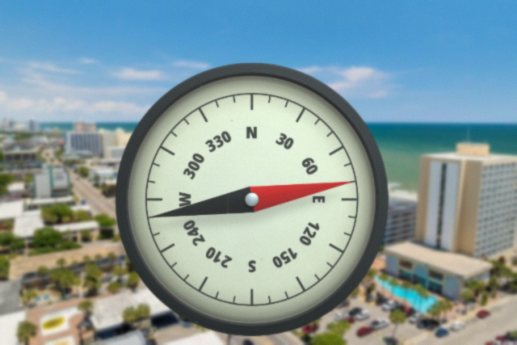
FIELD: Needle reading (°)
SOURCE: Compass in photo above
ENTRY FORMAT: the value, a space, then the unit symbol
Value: 80 °
